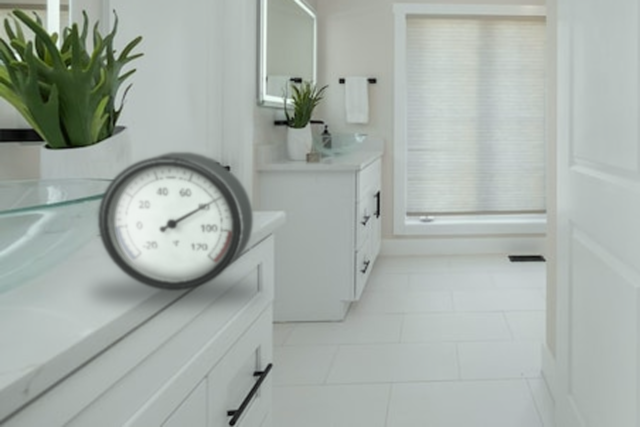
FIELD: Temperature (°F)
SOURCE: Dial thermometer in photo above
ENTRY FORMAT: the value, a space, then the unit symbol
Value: 80 °F
